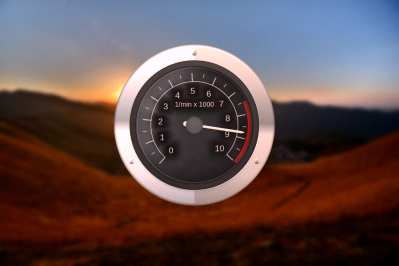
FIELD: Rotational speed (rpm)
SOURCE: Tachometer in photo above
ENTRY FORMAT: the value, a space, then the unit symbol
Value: 8750 rpm
